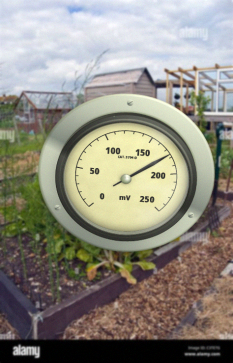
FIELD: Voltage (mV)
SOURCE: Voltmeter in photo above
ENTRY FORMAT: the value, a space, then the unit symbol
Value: 175 mV
